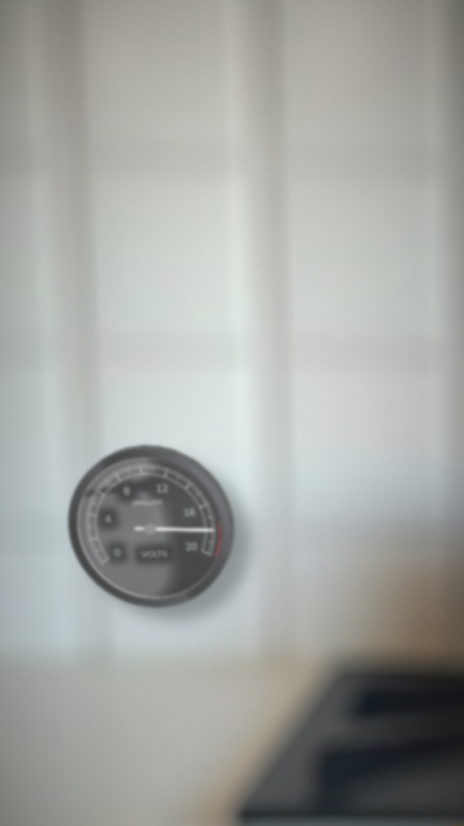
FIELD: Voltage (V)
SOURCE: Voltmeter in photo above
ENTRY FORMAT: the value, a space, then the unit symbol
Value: 18 V
